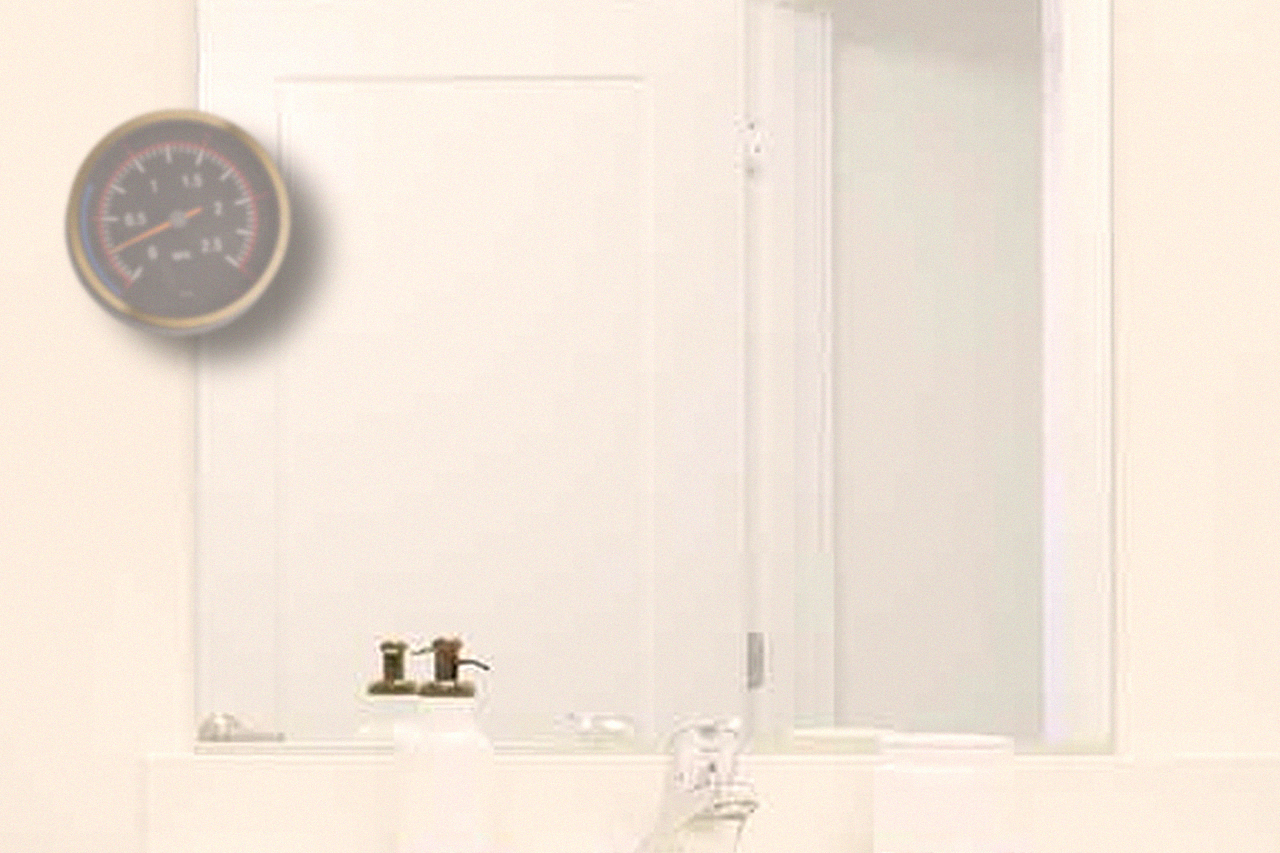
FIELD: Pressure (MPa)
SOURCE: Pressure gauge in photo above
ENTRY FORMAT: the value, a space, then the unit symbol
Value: 0.25 MPa
